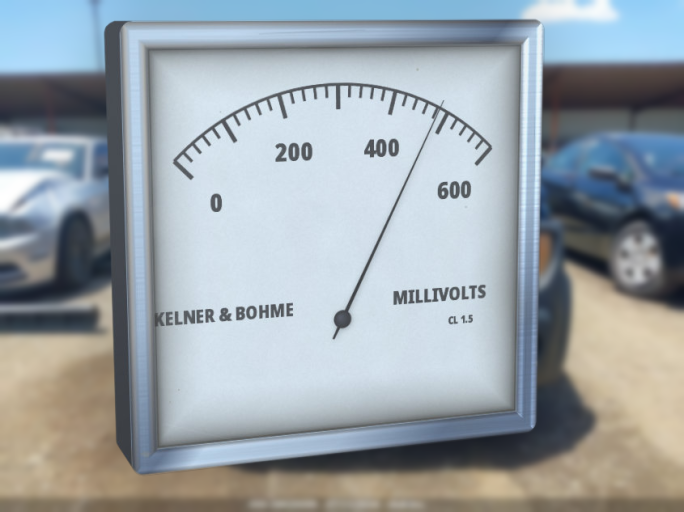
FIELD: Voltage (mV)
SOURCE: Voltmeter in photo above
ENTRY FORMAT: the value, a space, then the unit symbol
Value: 480 mV
